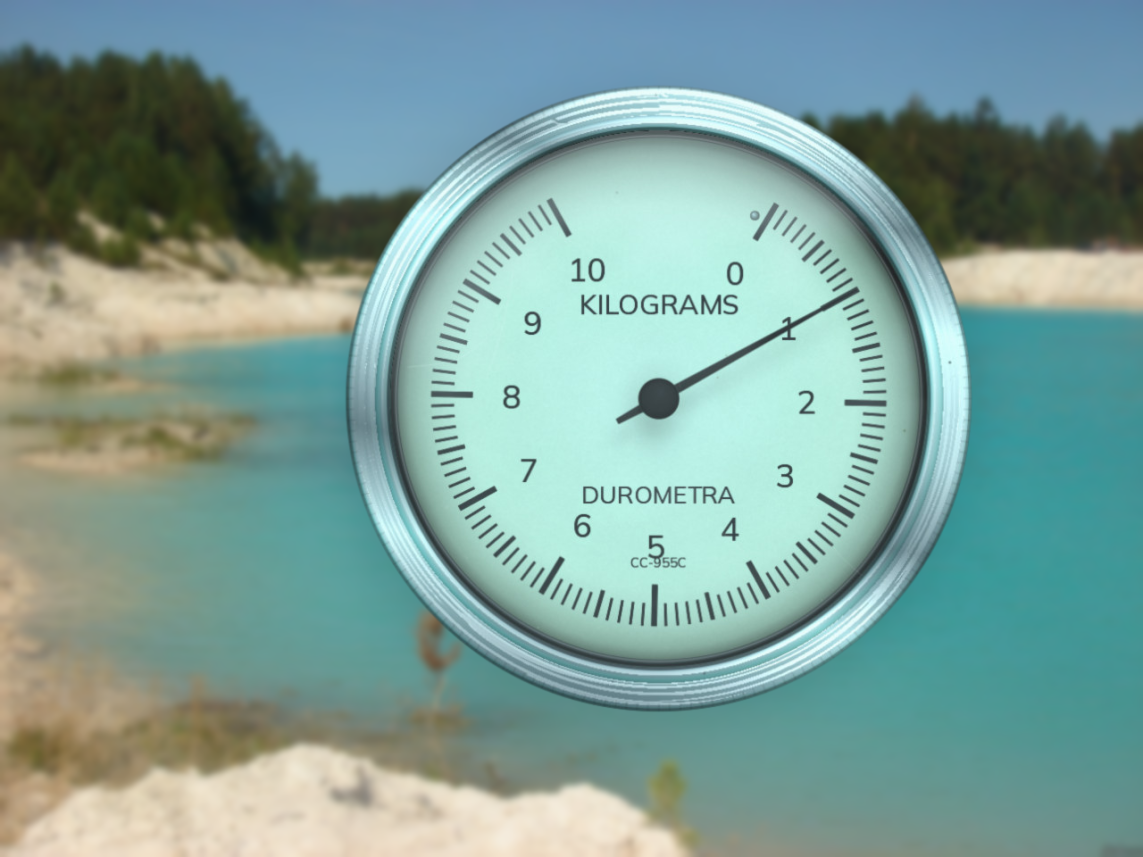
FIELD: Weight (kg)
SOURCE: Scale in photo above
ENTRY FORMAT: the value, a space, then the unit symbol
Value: 1 kg
